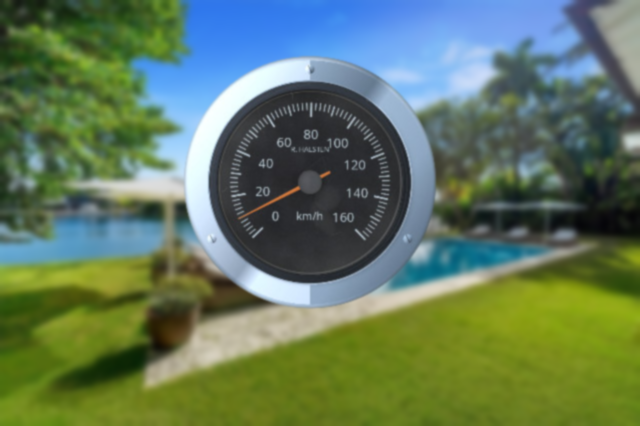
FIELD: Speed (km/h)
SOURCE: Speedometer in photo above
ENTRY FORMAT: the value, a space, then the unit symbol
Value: 10 km/h
